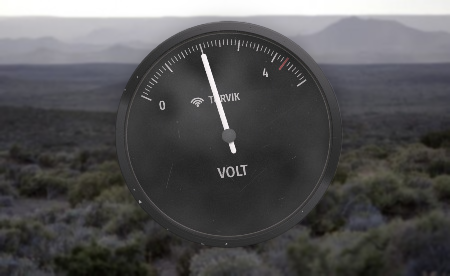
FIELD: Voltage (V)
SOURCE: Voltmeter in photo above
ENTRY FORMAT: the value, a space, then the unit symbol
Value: 2 V
